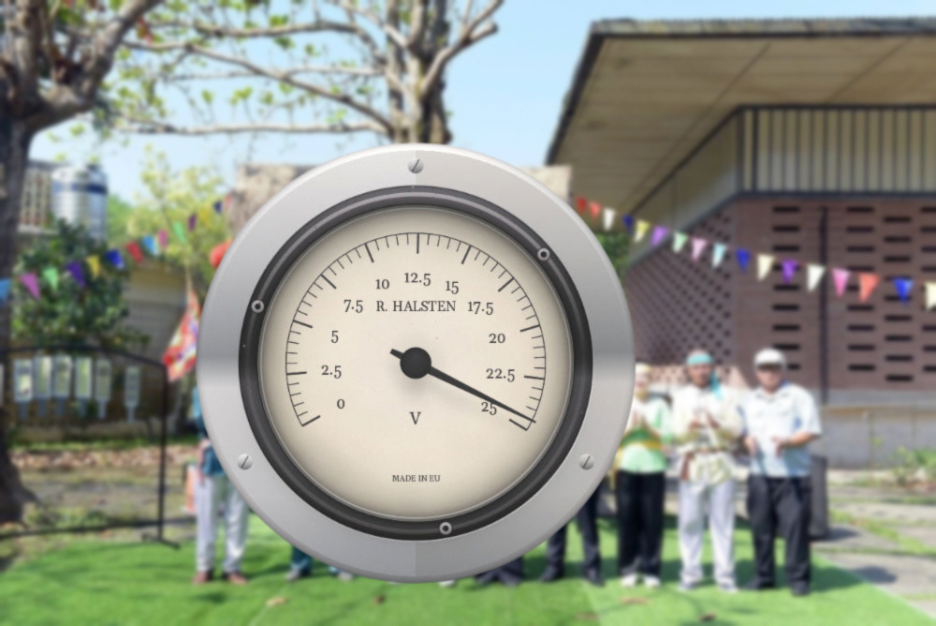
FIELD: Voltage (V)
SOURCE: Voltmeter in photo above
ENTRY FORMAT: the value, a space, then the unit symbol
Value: 24.5 V
